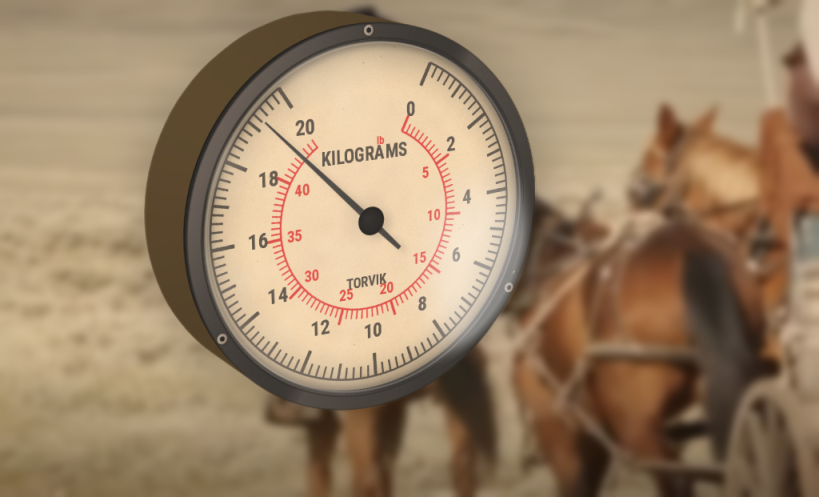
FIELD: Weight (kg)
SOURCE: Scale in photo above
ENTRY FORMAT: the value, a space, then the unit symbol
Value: 19.2 kg
